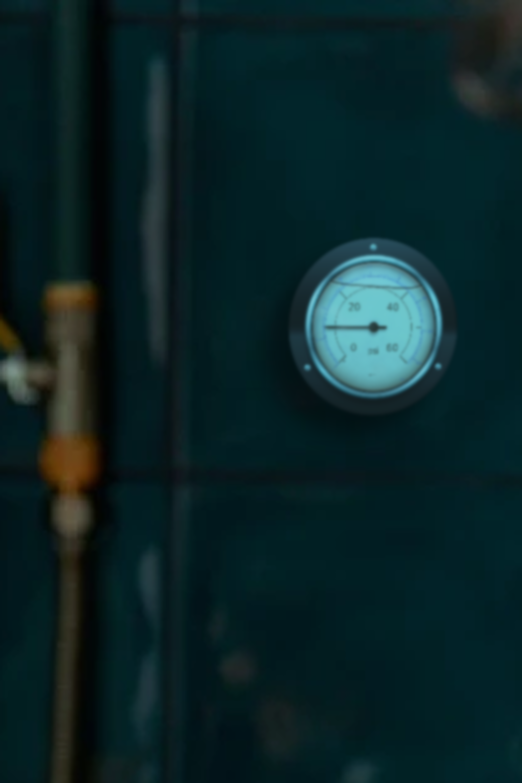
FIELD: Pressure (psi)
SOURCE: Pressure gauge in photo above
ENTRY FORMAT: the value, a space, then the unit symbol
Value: 10 psi
